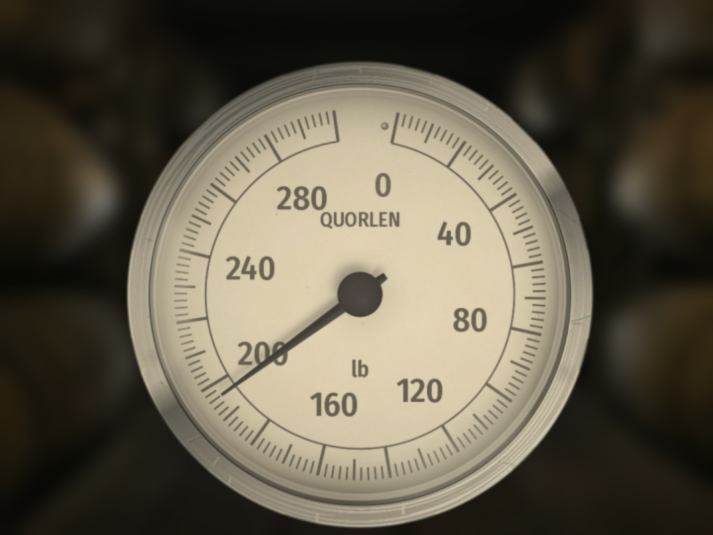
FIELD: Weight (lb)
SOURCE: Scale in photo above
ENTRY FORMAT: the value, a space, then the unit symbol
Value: 196 lb
